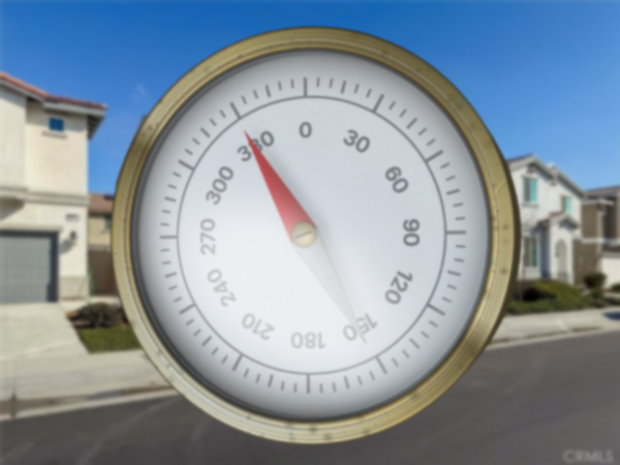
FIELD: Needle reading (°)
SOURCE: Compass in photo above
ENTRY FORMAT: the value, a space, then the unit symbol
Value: 330 °
